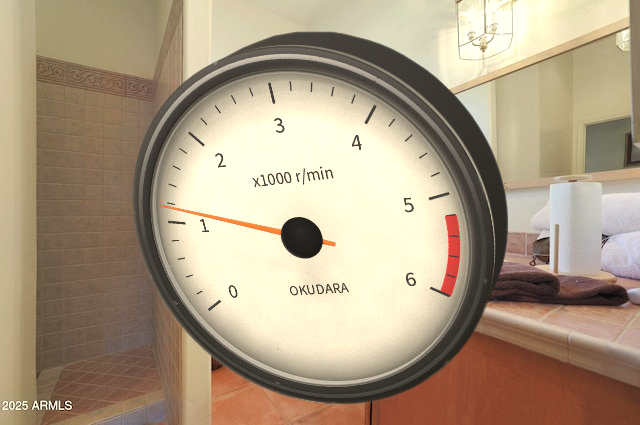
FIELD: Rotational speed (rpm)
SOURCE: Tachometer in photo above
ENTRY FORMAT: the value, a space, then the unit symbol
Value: 1200 rpm
